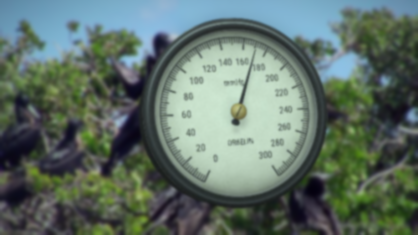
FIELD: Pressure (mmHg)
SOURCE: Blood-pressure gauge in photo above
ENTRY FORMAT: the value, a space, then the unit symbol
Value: 170 mmHg
